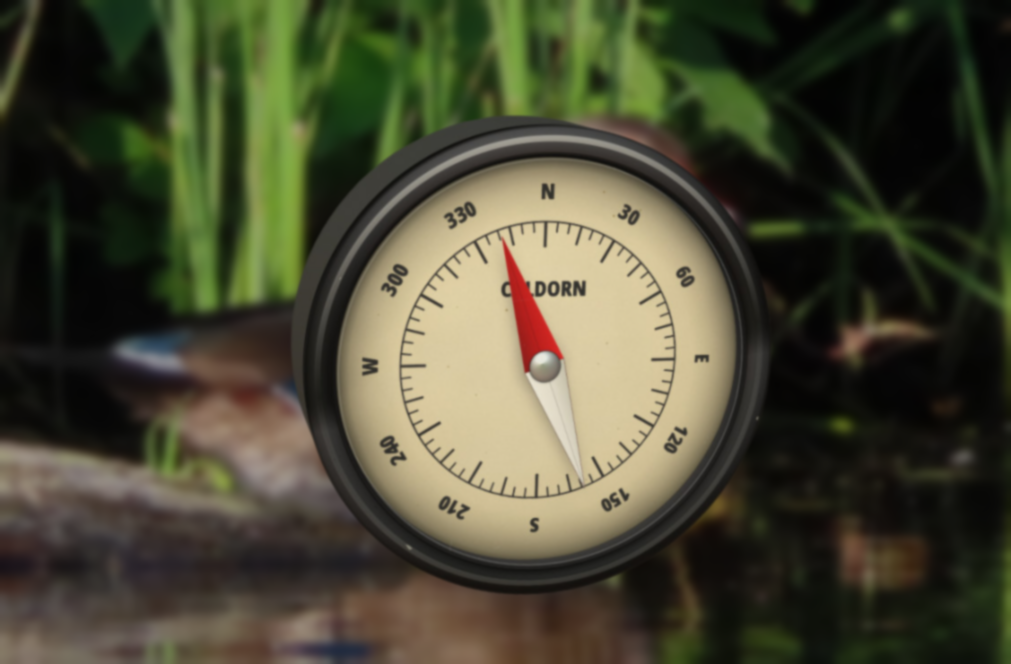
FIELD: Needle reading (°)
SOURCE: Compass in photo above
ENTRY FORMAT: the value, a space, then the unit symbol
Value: 340 °
